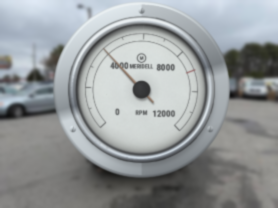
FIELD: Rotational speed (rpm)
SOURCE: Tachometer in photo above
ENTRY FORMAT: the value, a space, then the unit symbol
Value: 4000 rpm
